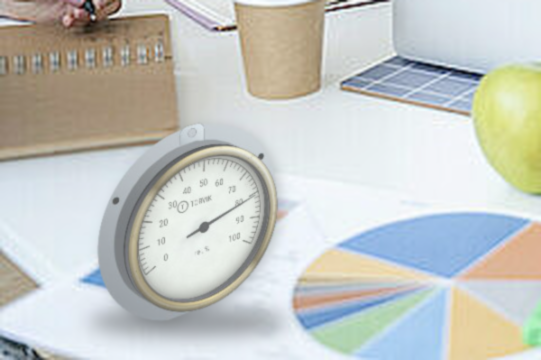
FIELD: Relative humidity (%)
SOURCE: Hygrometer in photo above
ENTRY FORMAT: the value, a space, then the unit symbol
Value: 80 %
